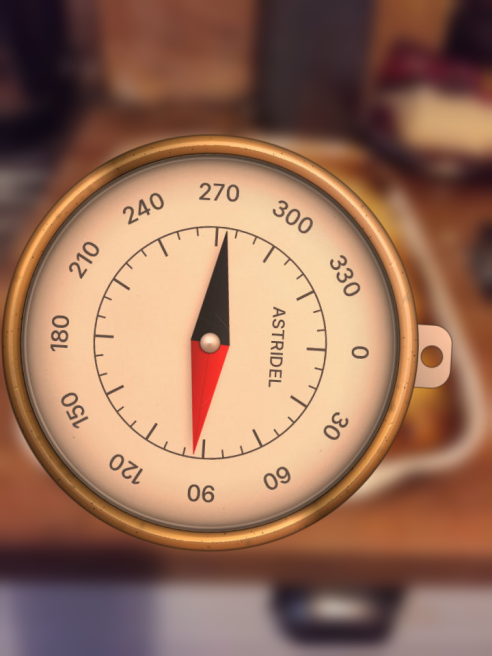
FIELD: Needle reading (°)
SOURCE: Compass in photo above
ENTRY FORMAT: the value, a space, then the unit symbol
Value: 95 °
